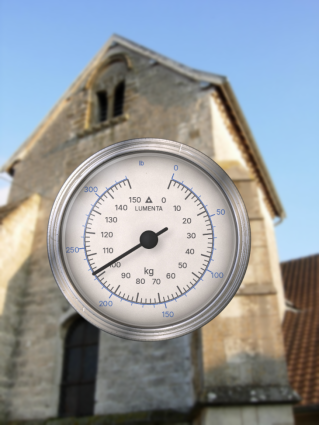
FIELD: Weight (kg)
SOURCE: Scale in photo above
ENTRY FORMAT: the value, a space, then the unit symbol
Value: 102 kg
